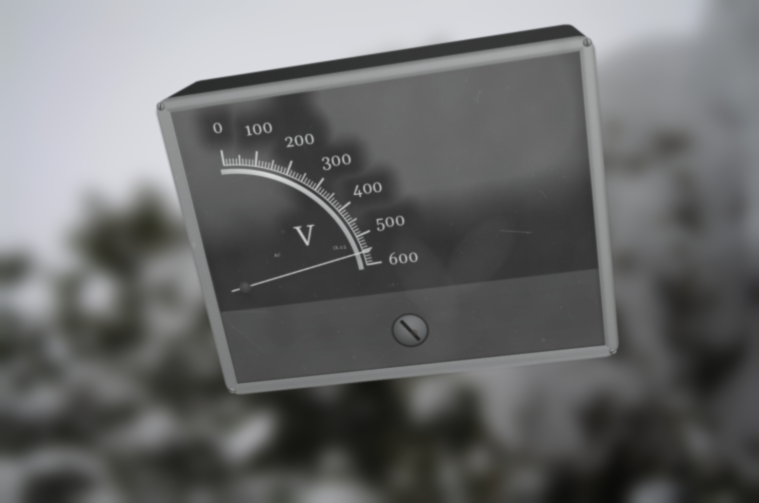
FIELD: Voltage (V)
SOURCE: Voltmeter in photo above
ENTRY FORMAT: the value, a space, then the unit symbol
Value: 550 V
